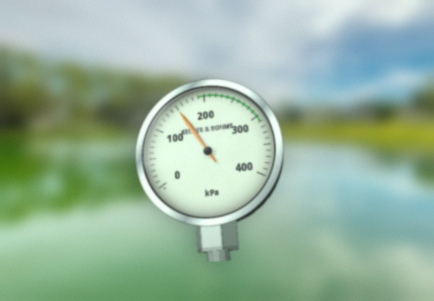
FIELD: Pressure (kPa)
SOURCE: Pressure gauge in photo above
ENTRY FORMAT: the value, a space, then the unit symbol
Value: 150 kPa
